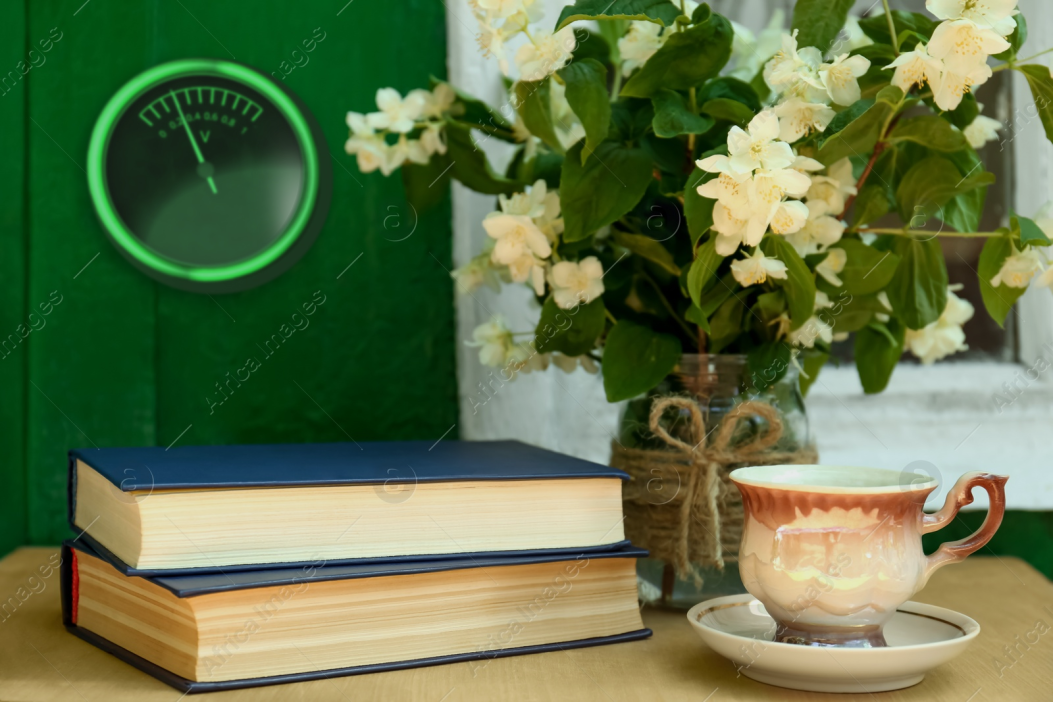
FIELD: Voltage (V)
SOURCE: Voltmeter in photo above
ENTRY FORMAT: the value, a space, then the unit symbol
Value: 0.3 V
